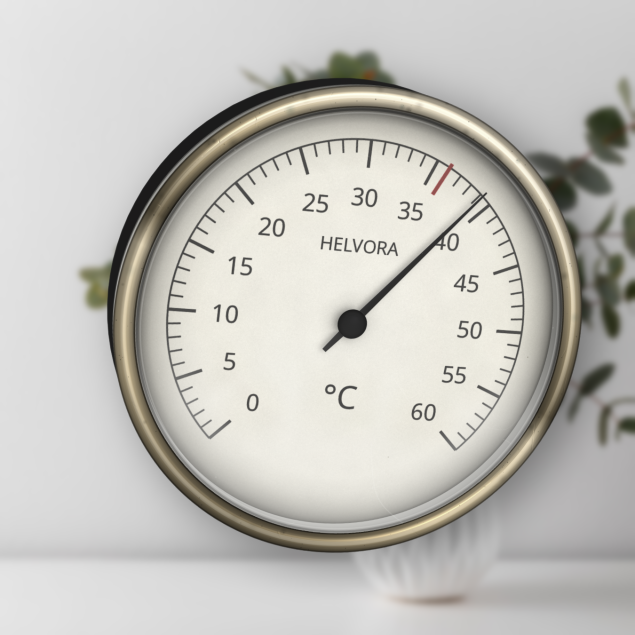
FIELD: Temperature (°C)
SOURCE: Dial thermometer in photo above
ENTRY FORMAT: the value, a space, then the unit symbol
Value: 39 °C
